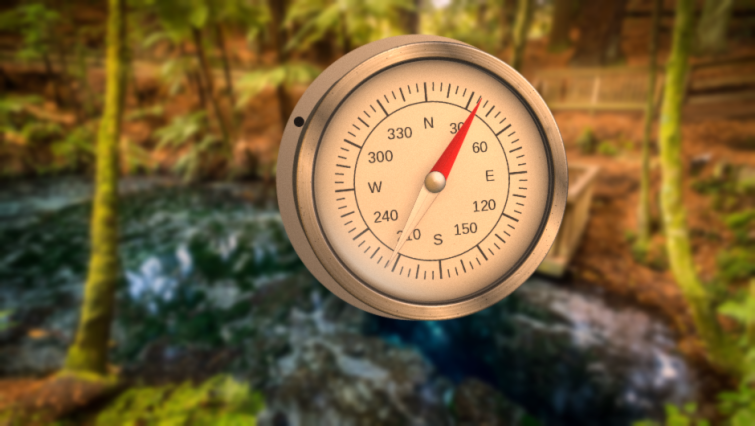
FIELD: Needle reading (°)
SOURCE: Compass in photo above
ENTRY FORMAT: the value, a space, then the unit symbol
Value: 35 °
